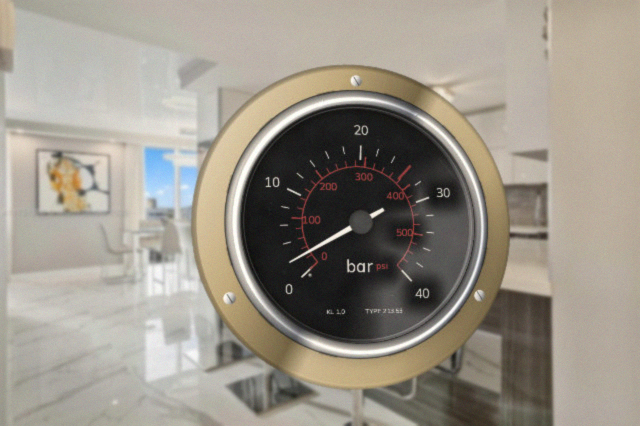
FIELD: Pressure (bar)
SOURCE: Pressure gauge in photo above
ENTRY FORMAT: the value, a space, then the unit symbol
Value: 2 bar
